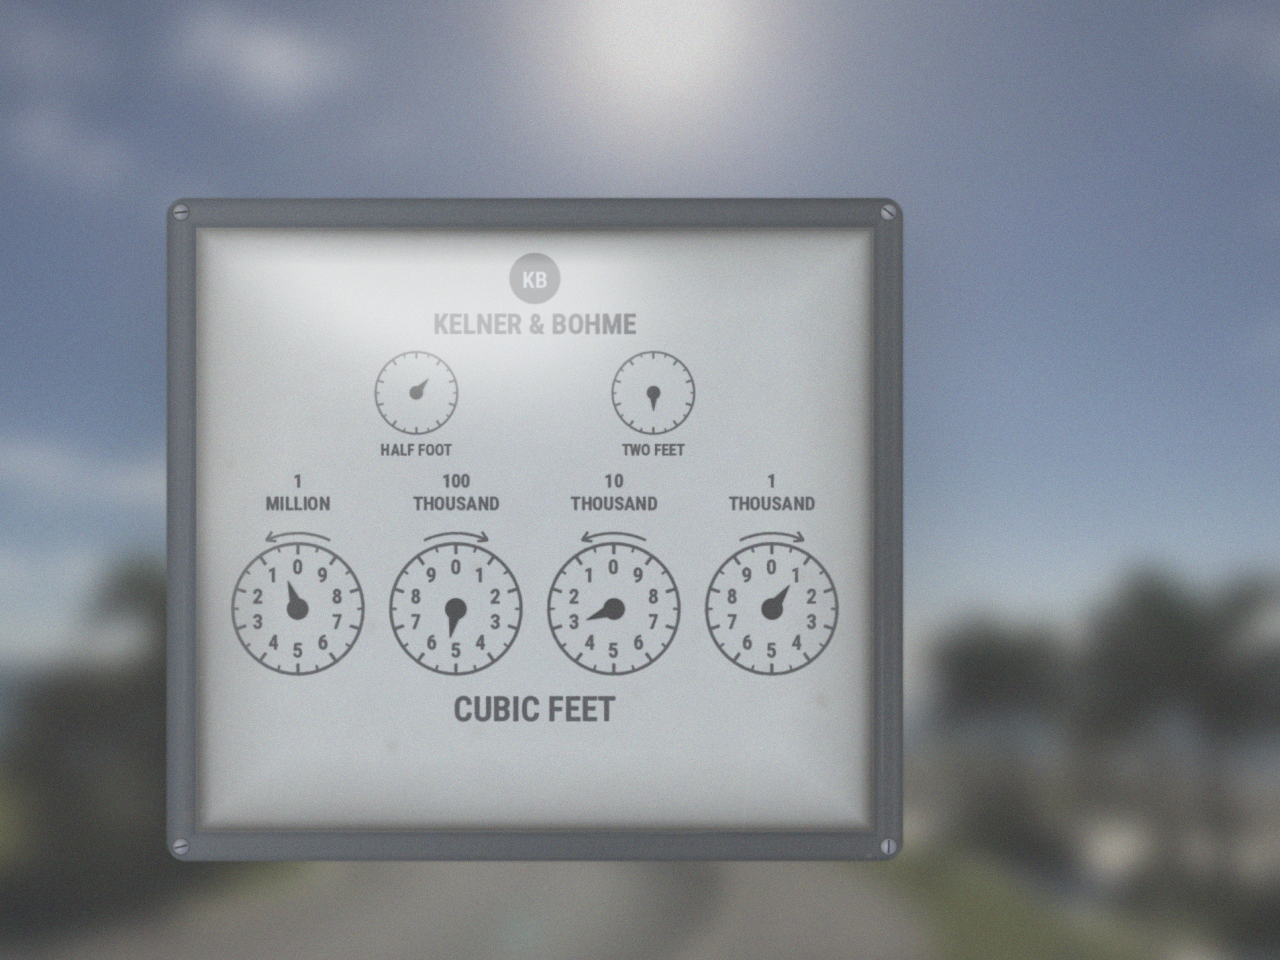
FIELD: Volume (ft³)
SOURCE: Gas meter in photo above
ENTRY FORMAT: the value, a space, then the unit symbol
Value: 53100 ft³
